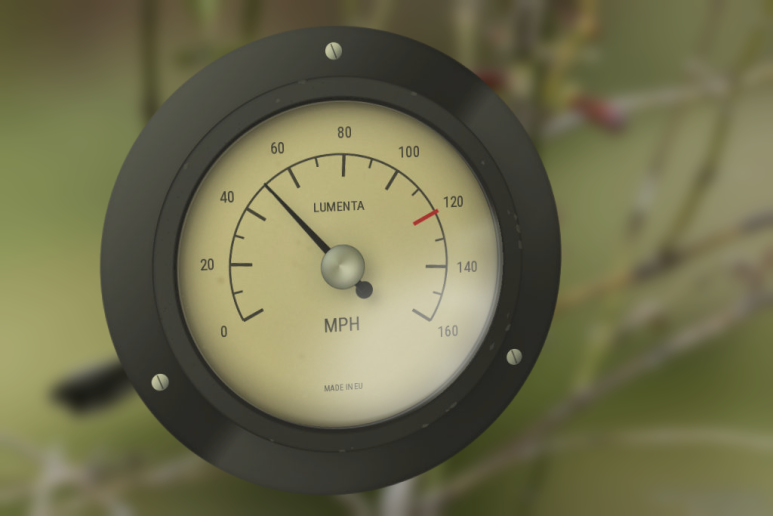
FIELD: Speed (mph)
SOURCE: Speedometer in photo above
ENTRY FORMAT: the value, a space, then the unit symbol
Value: 50 mph
